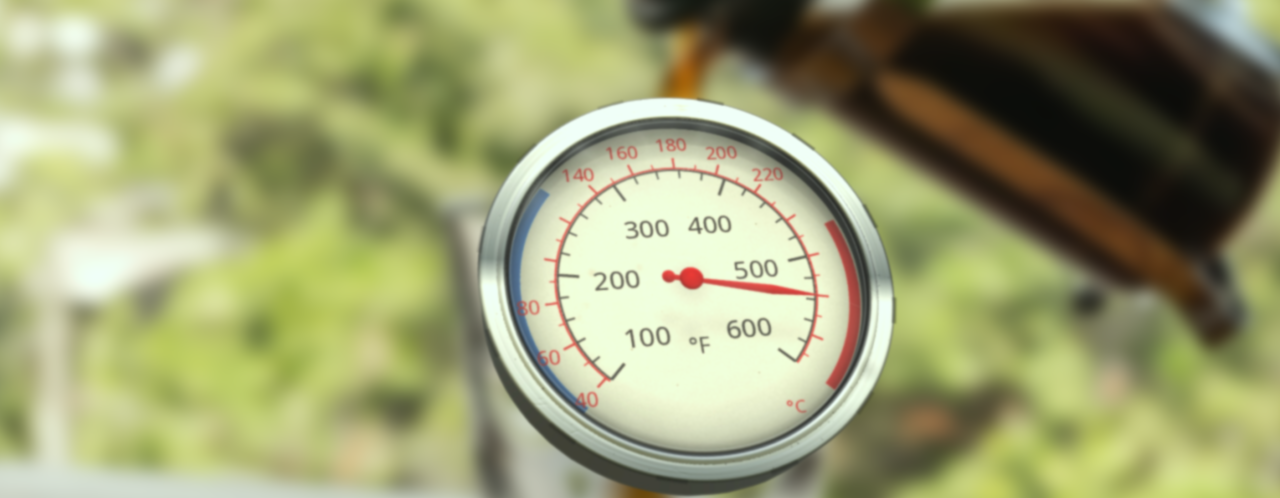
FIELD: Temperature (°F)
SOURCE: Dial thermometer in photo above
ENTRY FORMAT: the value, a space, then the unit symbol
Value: 540 °F
